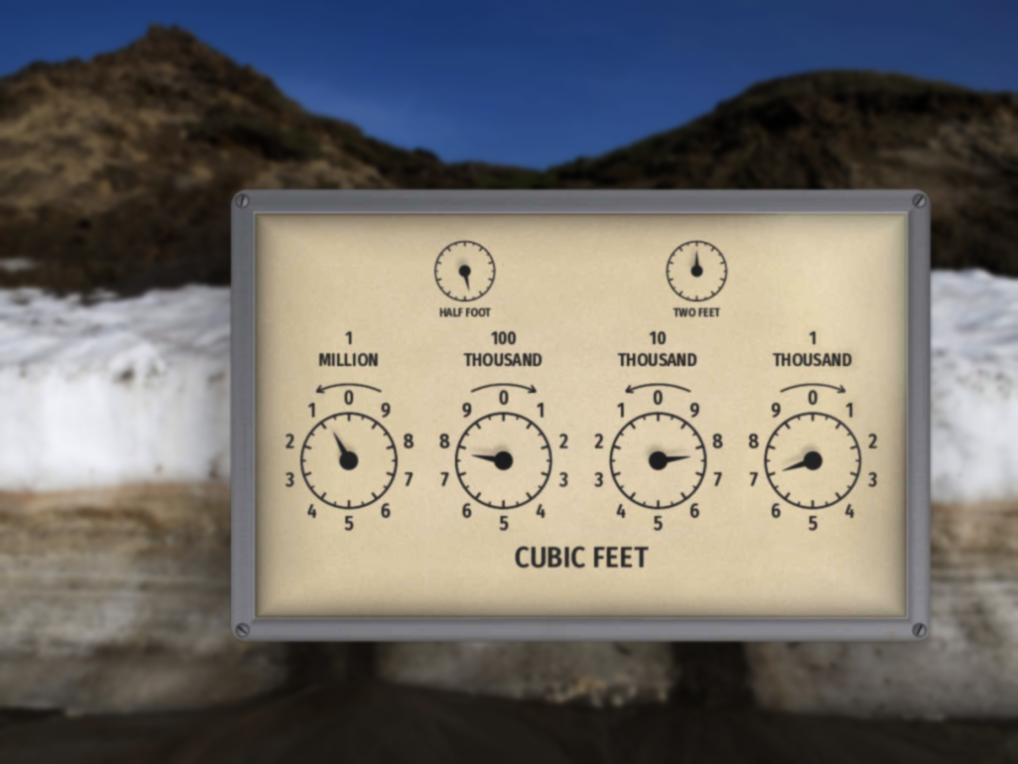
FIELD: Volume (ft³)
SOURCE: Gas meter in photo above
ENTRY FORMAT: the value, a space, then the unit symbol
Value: 77700 ft³
